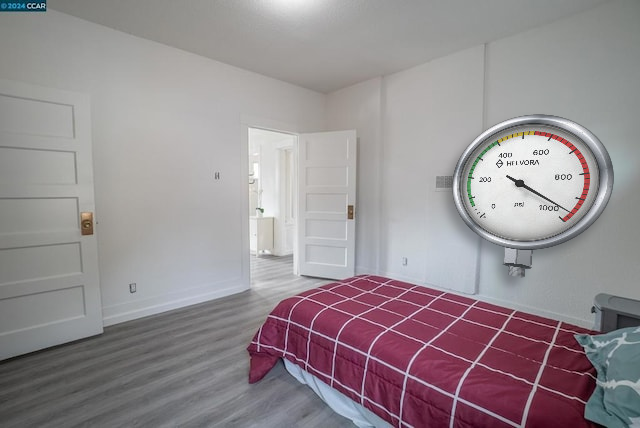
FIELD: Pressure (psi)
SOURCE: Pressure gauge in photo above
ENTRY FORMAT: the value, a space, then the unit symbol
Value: 960 psi
